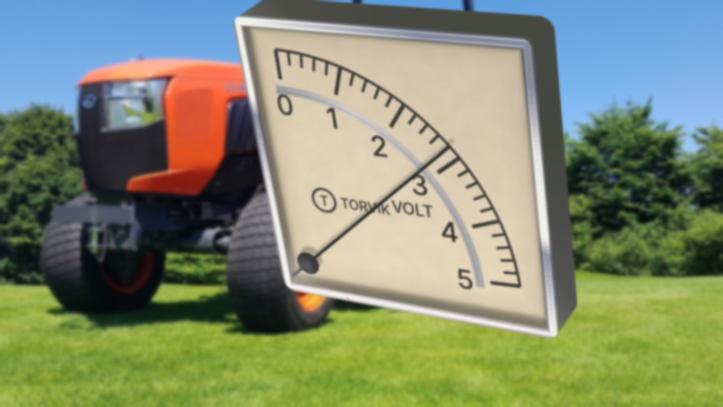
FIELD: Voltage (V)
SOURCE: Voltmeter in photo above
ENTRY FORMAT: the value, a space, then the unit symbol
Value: 2.8 V
